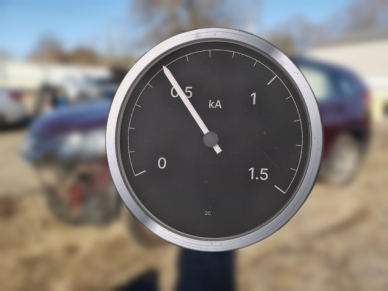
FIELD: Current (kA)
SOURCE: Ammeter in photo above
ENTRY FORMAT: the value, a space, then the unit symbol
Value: 0.5 kA
